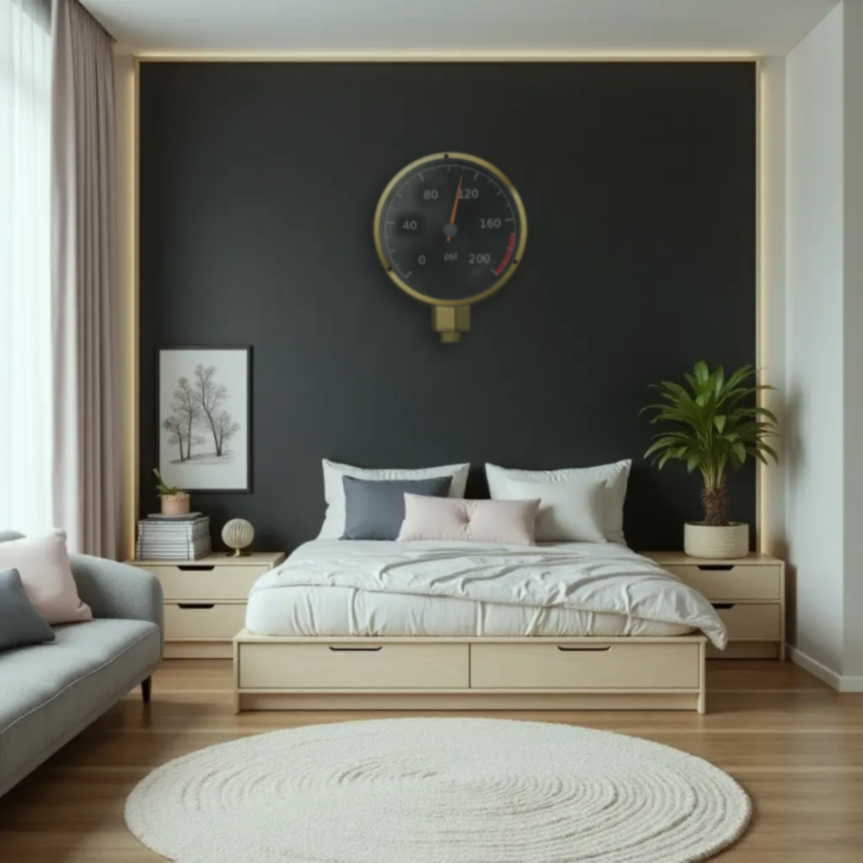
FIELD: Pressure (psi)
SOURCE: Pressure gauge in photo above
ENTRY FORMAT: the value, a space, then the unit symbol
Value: 110 psi
